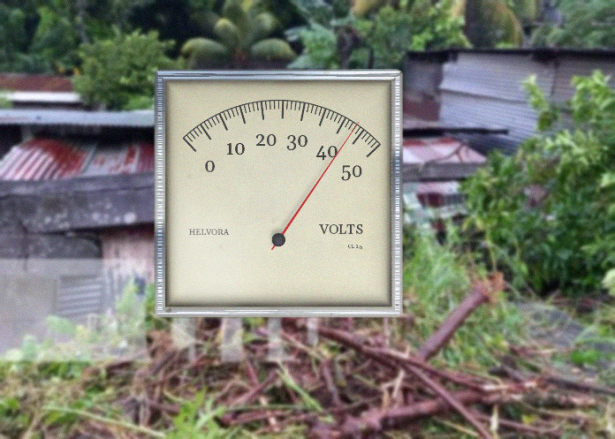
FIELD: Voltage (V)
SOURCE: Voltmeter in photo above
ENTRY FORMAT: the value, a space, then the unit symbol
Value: 43 V
